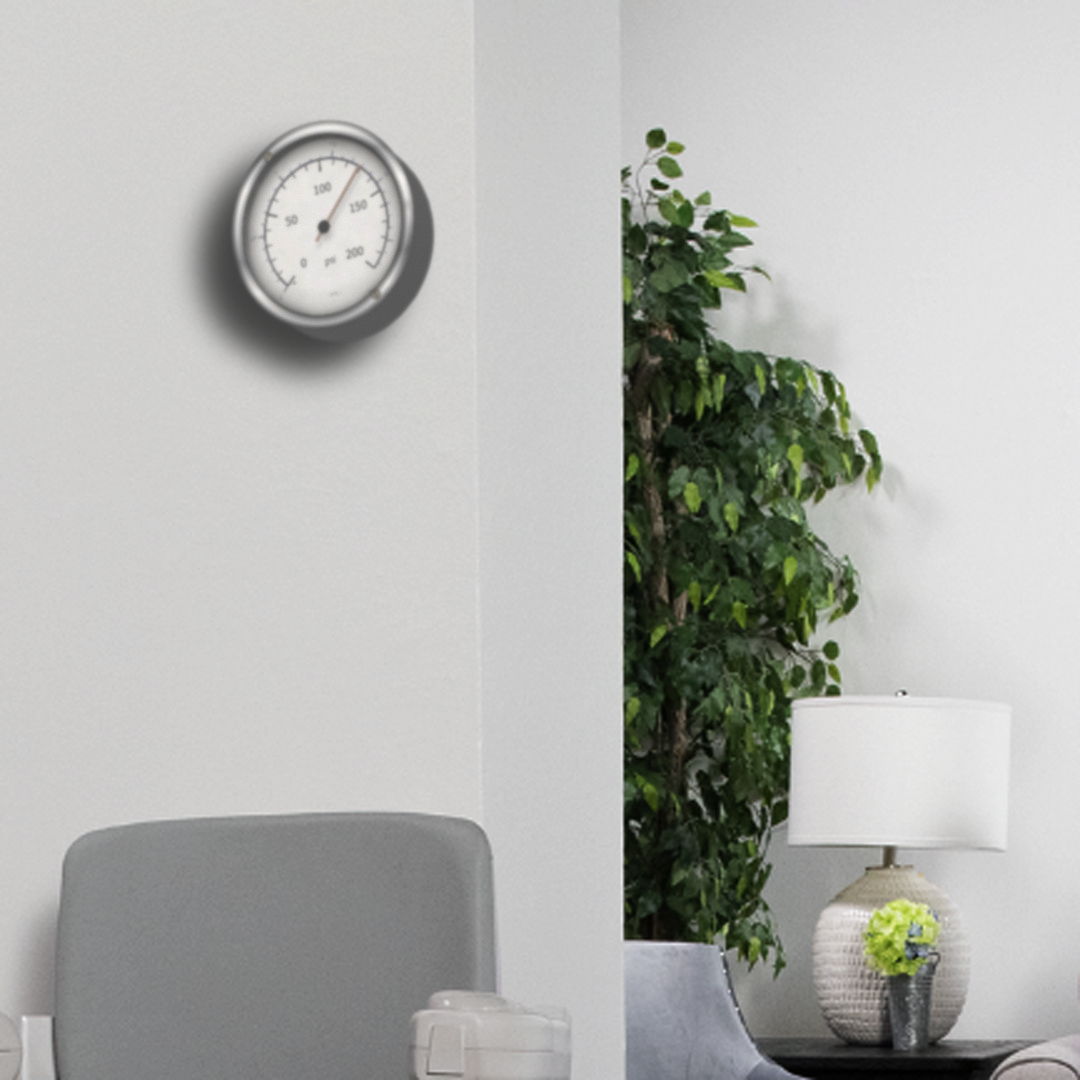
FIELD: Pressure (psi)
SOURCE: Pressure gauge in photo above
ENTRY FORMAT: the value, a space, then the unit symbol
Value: 130 psi
